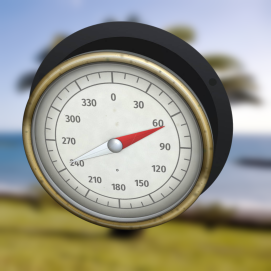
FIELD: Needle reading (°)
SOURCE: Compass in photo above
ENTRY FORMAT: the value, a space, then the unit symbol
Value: 65 °
